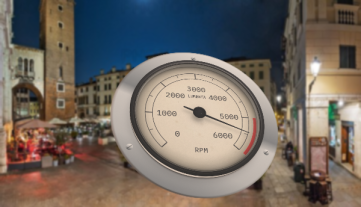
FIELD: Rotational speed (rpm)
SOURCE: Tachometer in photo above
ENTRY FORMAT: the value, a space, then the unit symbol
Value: 5500 rpm
